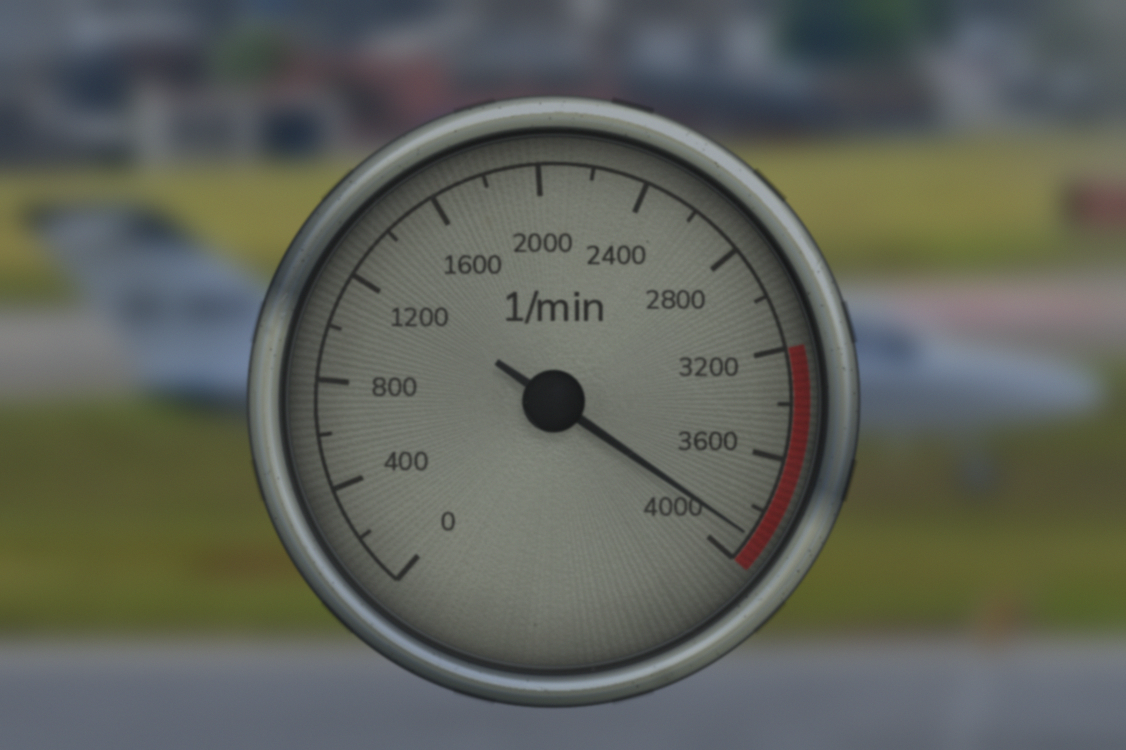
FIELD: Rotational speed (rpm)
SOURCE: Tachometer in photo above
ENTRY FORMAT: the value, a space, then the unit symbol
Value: 3900 rpm
